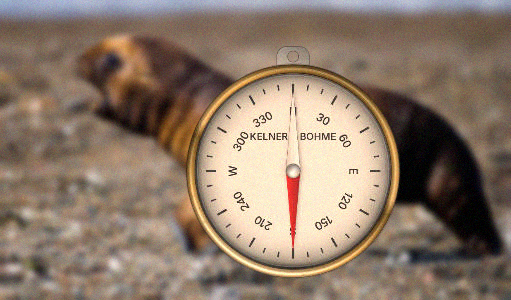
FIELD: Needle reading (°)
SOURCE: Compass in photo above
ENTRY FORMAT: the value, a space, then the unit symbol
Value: 180 °
